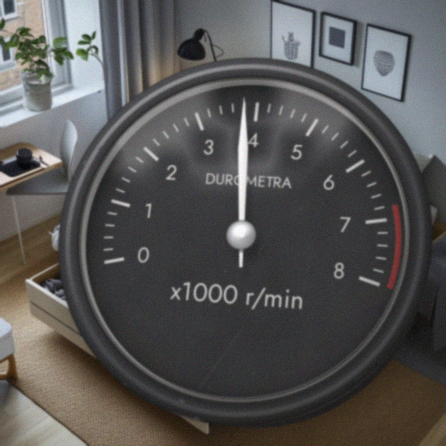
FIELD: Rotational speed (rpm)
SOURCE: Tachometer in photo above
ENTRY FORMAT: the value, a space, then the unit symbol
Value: 3800 rpm
